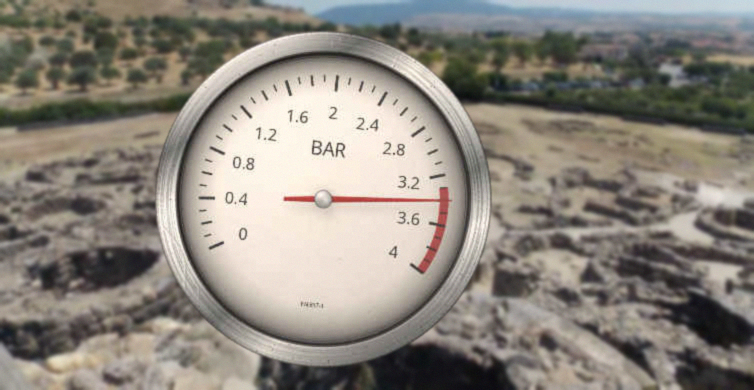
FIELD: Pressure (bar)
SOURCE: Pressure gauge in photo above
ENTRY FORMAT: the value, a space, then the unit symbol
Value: 3.4 bar
